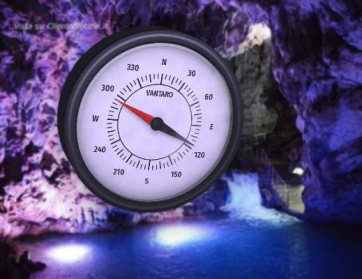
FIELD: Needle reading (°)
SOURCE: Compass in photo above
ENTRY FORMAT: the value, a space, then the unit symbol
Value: 295 °
